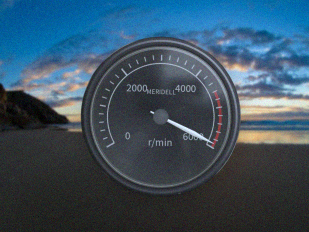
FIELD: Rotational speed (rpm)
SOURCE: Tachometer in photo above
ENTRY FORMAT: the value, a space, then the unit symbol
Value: 5900 rpm
